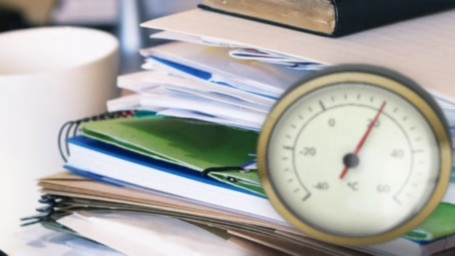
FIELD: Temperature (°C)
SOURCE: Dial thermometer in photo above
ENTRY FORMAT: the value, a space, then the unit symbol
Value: 20 °C
